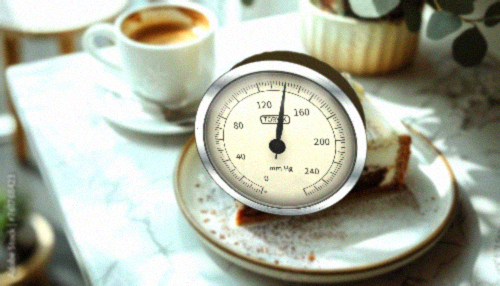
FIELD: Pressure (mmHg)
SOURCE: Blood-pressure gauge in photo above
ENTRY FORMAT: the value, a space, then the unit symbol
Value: 140 mmHg
